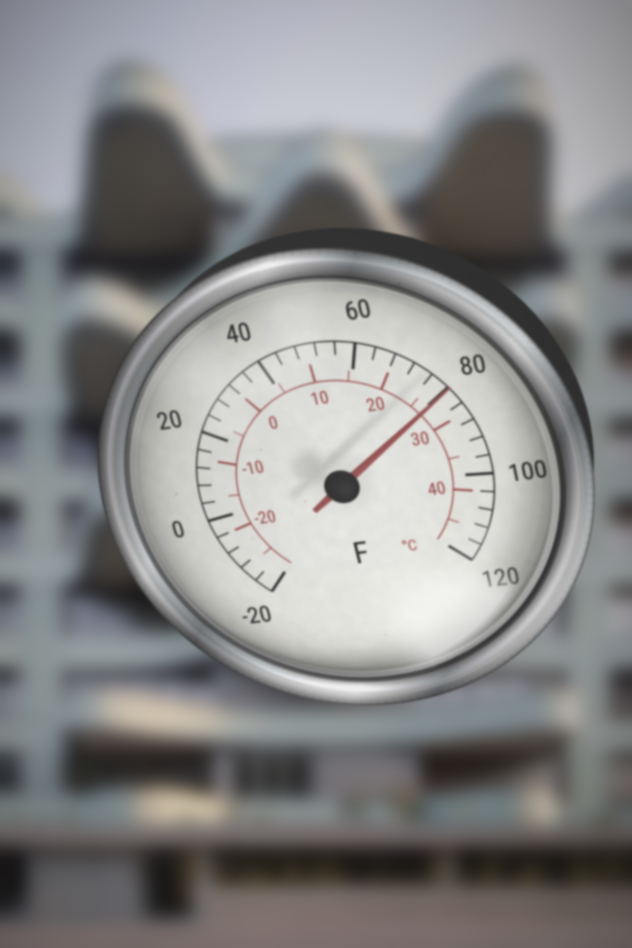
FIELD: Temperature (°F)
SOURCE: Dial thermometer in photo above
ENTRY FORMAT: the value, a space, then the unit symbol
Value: 80 °F
